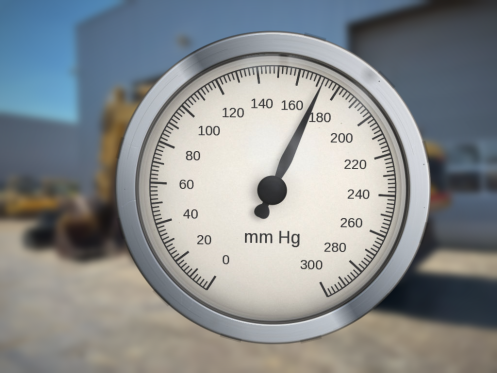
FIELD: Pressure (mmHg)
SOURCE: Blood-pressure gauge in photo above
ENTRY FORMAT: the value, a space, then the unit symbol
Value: 172 mmHg
